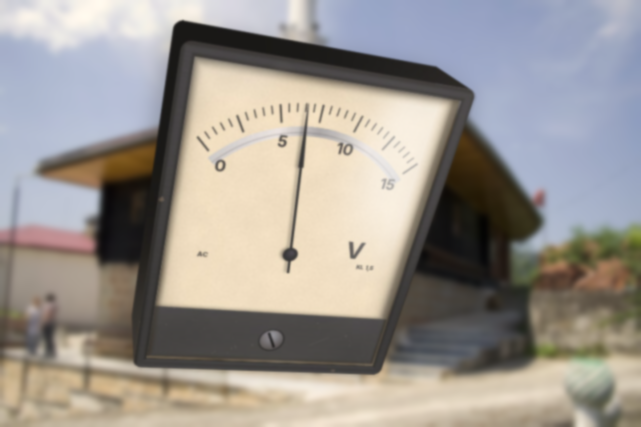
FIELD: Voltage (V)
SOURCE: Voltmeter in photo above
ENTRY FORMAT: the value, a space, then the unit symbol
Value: 6.5 V
